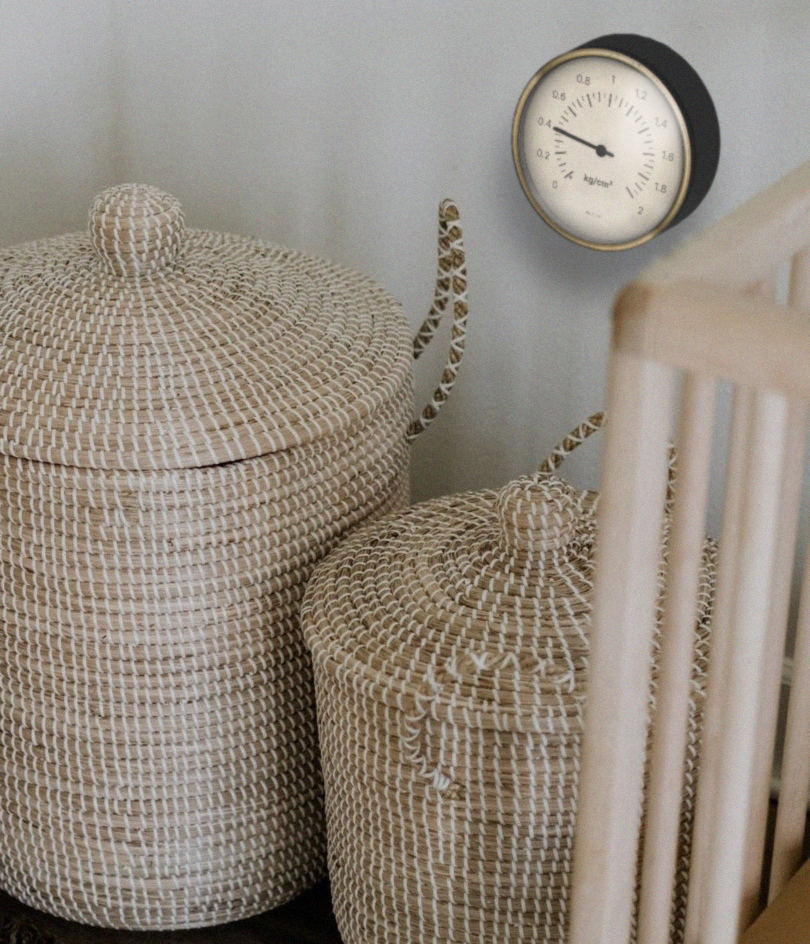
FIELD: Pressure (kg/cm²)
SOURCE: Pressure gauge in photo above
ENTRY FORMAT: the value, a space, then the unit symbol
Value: 0.4 kg/cm²
